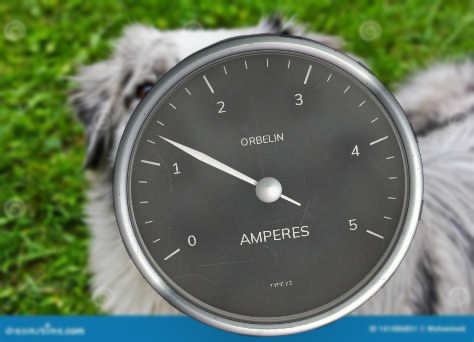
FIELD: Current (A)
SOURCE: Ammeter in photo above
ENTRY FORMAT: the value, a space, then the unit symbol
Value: 1.3 A
